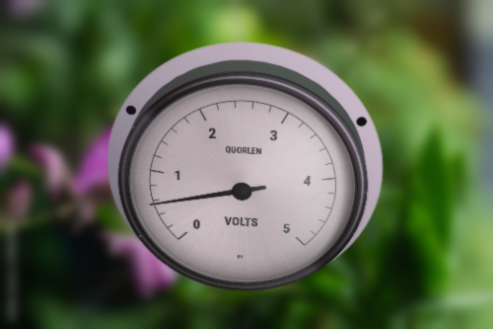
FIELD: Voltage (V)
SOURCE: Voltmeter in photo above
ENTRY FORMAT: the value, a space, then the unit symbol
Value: 0.6 V
